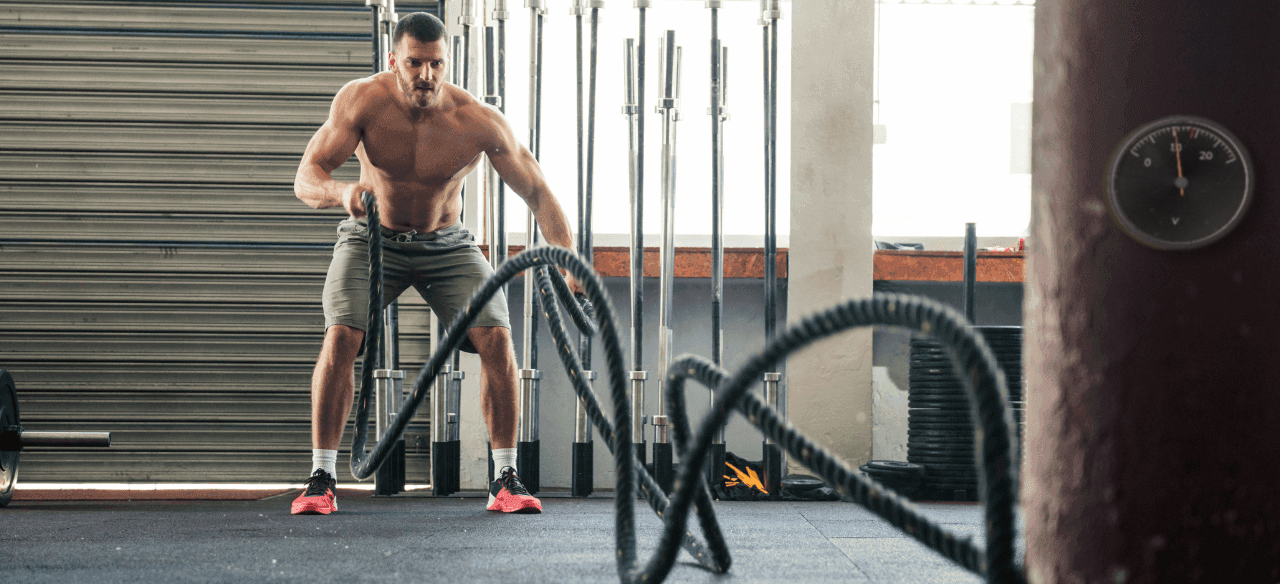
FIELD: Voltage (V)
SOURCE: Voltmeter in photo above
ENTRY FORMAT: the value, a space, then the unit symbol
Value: 10 V
